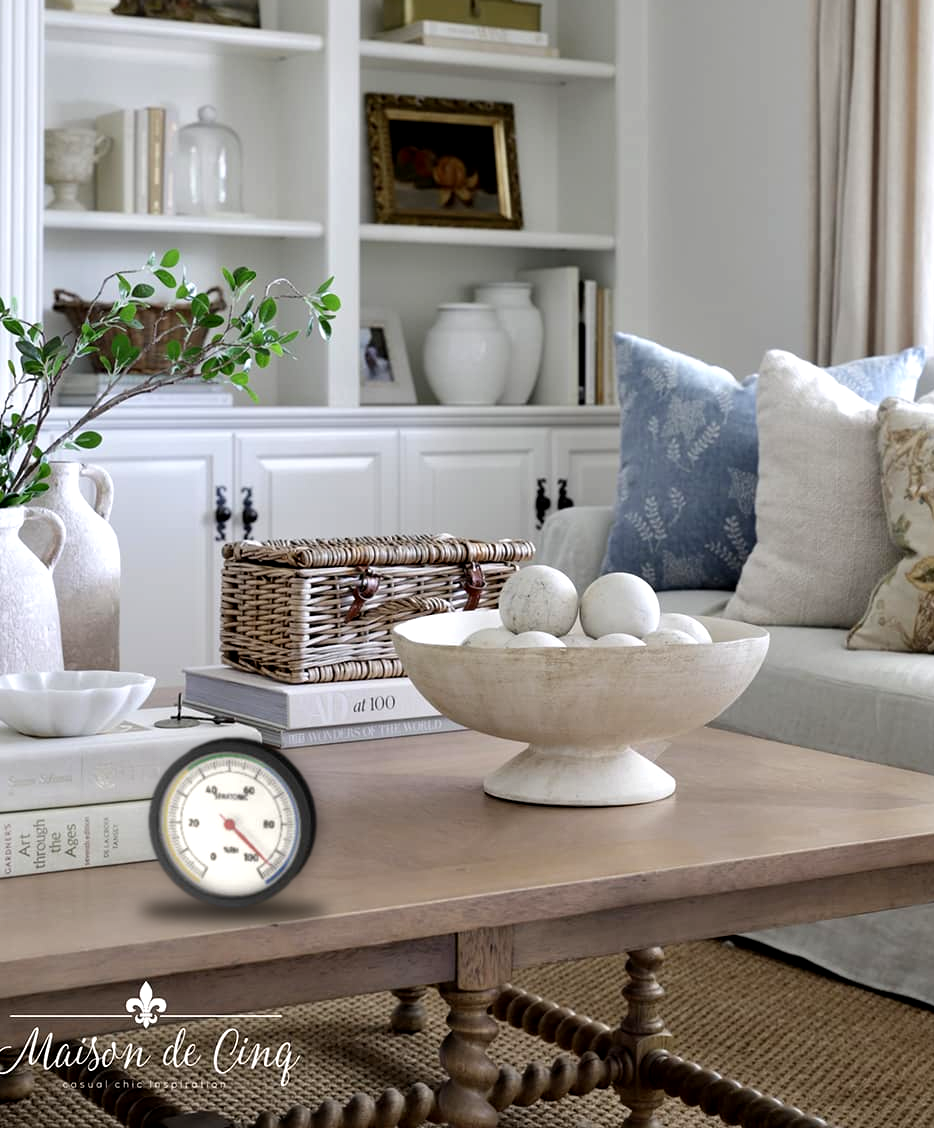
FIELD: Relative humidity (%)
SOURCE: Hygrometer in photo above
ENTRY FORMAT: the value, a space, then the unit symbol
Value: 95 %
